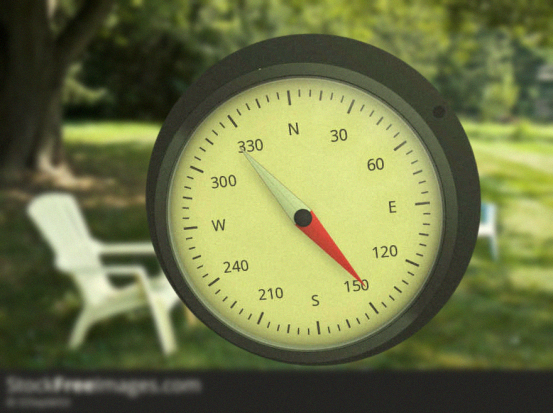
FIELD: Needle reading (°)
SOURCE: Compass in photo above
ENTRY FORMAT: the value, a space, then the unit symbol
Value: 145 °
